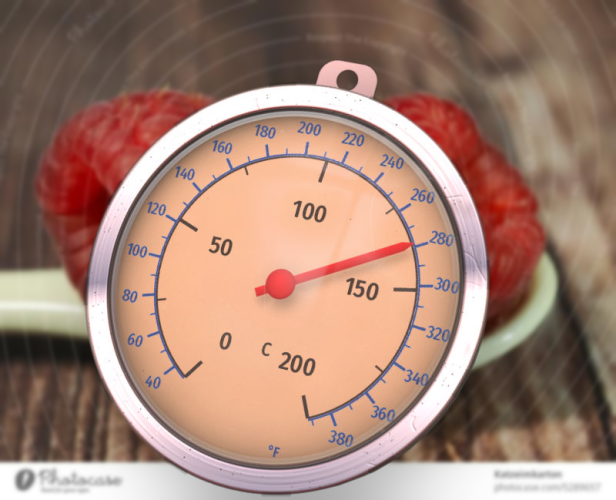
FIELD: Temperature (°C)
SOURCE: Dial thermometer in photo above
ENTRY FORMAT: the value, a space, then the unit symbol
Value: 137.5 °C
